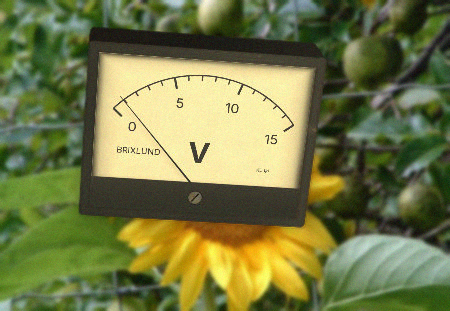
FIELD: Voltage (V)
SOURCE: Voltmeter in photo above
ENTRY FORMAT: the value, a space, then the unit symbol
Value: 1 V
